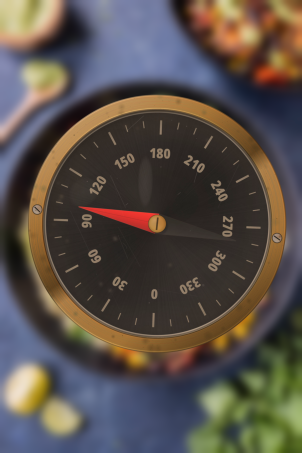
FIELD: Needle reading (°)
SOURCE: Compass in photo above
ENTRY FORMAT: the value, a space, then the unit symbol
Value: 100 °
